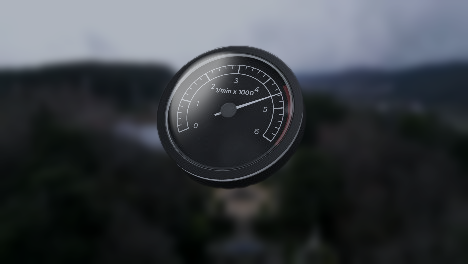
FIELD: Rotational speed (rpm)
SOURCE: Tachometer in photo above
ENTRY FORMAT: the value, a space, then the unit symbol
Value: 4600 rpm
